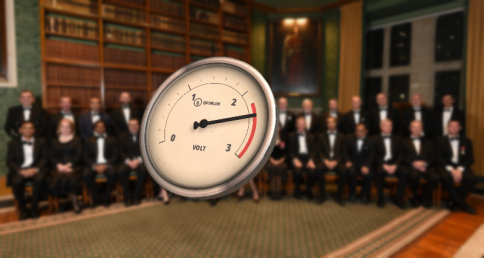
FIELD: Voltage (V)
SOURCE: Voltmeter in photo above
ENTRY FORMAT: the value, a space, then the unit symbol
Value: 2.4 V
